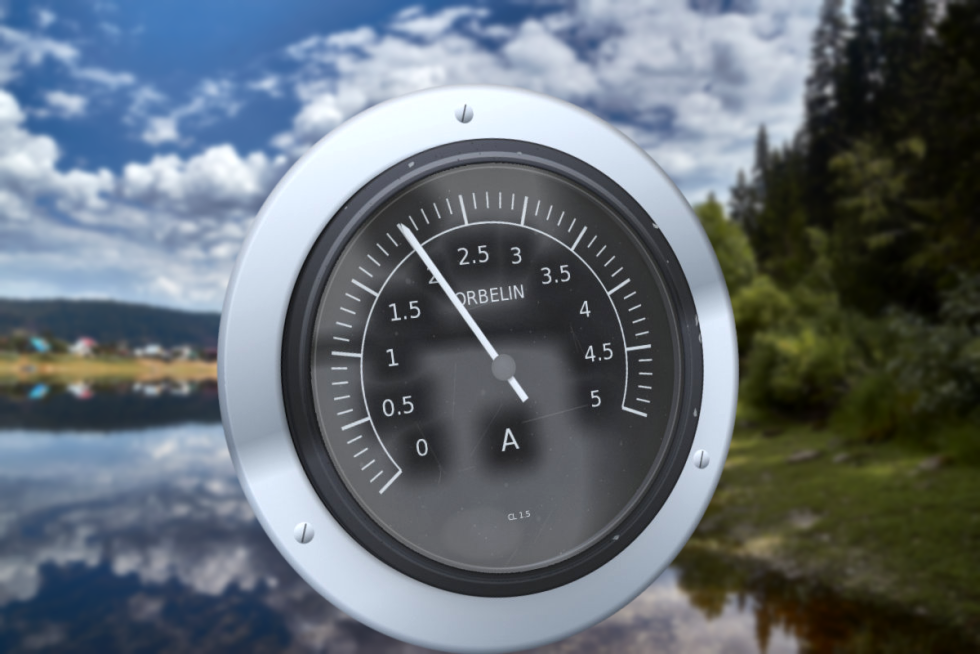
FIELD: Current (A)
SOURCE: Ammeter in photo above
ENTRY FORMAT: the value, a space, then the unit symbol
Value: 2 A
